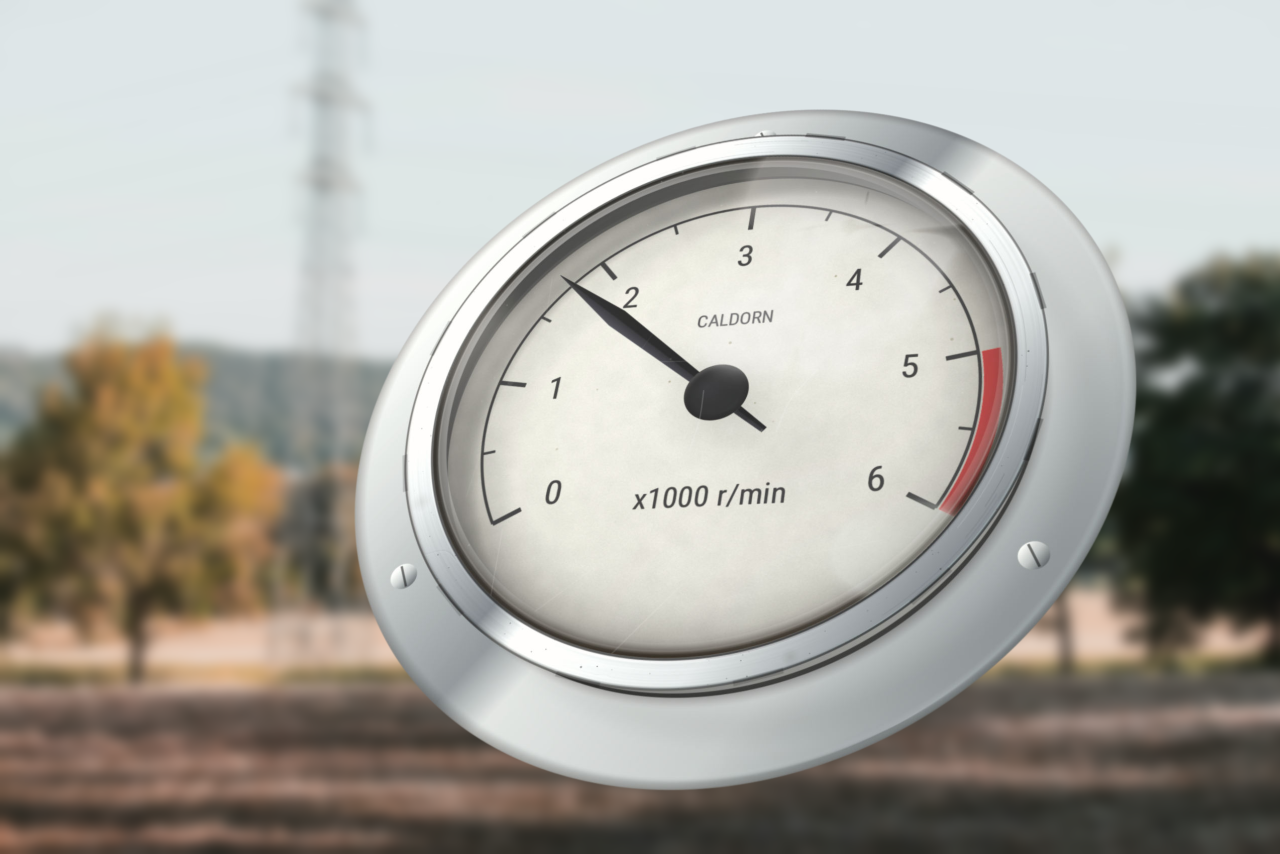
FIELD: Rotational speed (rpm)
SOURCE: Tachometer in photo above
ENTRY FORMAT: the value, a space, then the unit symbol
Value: 1750 rpm
